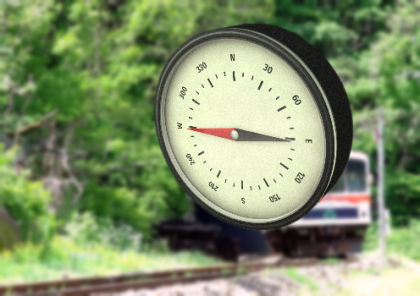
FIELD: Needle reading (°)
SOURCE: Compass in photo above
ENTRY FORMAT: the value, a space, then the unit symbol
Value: 270 °
